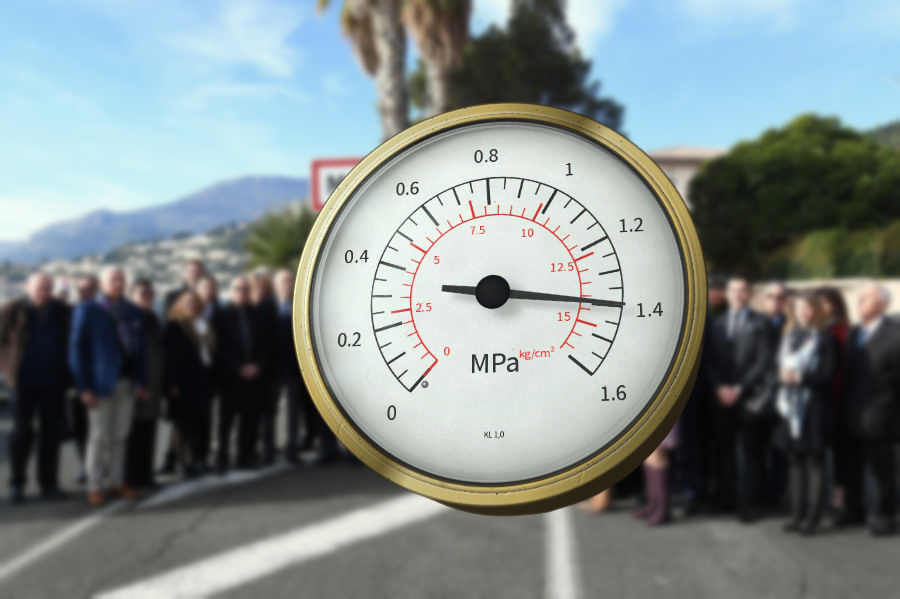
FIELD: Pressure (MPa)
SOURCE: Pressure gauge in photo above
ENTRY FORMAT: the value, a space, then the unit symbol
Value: 1.4 MPa
